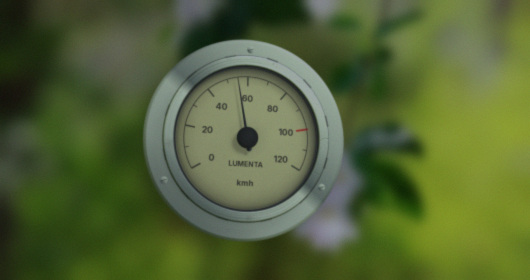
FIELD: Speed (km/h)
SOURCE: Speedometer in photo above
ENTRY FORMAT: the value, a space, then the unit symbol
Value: 55 km/h
